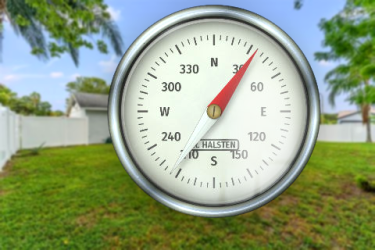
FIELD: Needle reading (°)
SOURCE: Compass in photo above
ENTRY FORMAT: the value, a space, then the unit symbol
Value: 35 °
